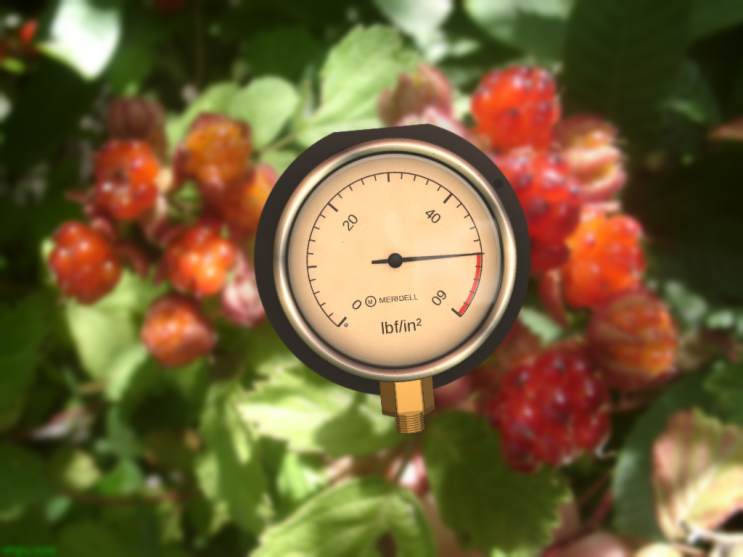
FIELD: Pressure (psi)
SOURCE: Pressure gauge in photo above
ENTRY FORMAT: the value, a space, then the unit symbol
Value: 50 psi
